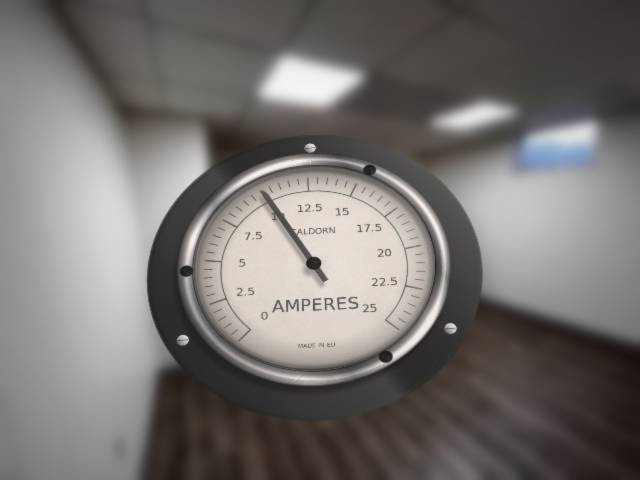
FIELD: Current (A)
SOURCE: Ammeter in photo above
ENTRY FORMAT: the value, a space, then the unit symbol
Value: 10 A
